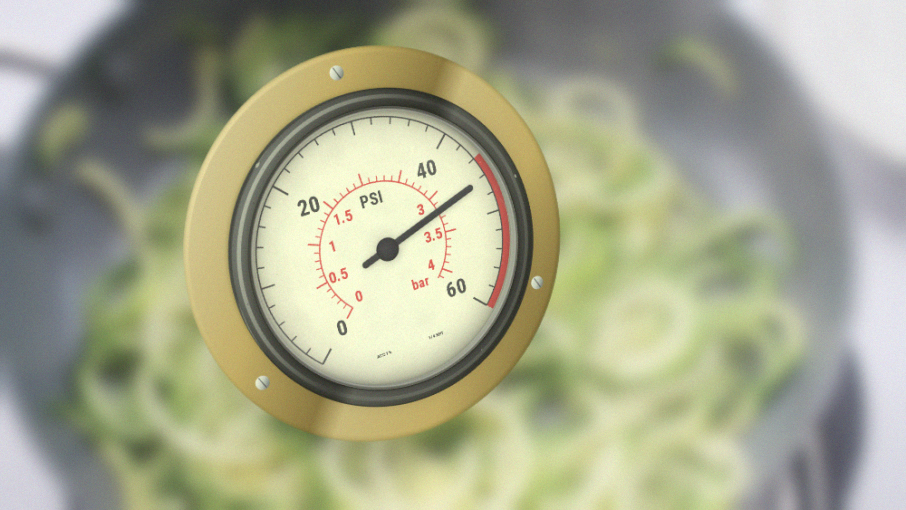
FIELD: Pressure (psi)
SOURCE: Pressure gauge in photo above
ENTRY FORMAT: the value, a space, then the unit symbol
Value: 46 psi
